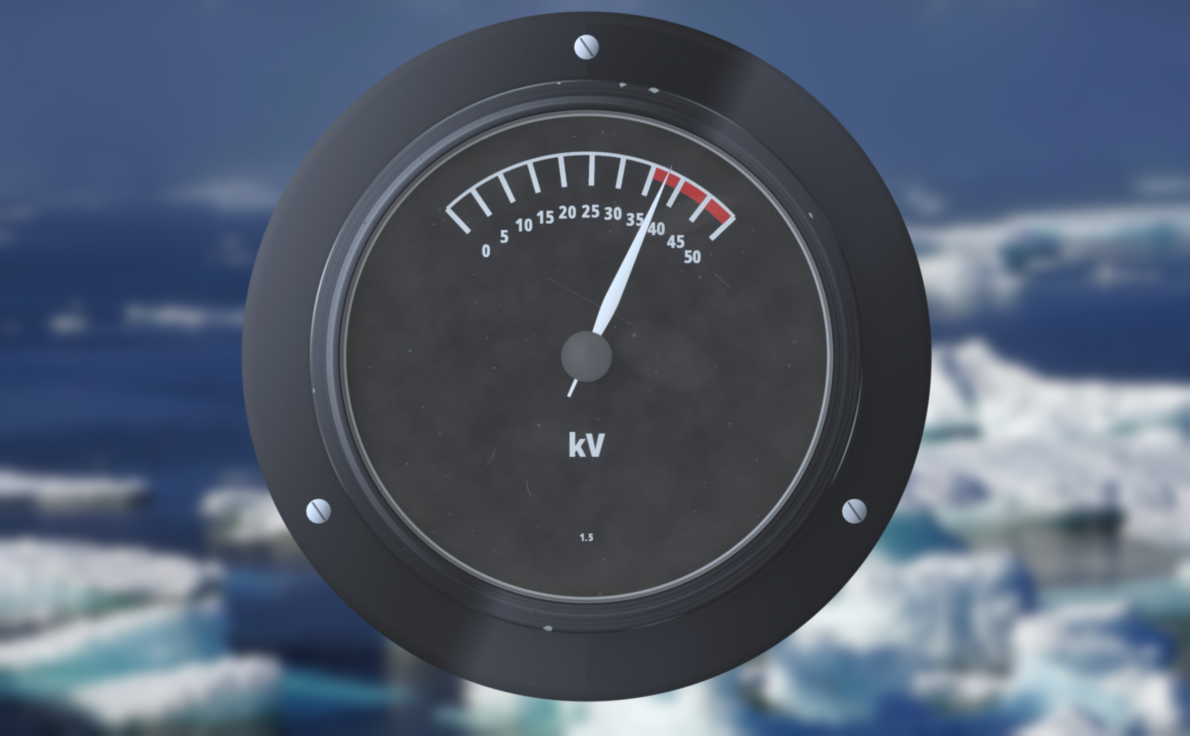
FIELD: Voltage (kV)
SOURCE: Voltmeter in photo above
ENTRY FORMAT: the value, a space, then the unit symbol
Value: 37.5 kV
